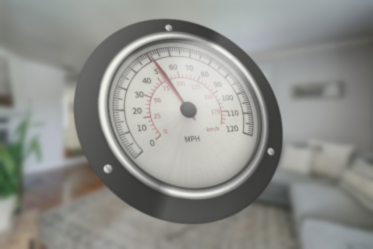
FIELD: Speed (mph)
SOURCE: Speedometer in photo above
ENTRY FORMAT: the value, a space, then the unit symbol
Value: 50 mph
